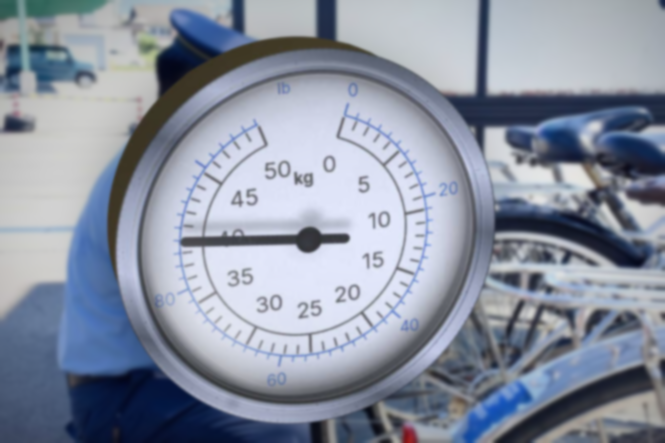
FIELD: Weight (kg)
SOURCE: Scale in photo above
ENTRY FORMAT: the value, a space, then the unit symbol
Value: 40 kg
